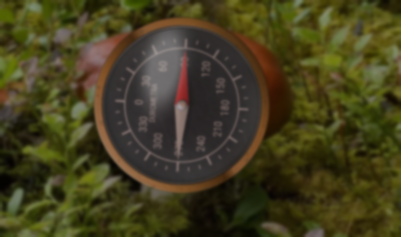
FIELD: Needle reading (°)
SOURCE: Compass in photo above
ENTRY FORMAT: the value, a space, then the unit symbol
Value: 90 °
